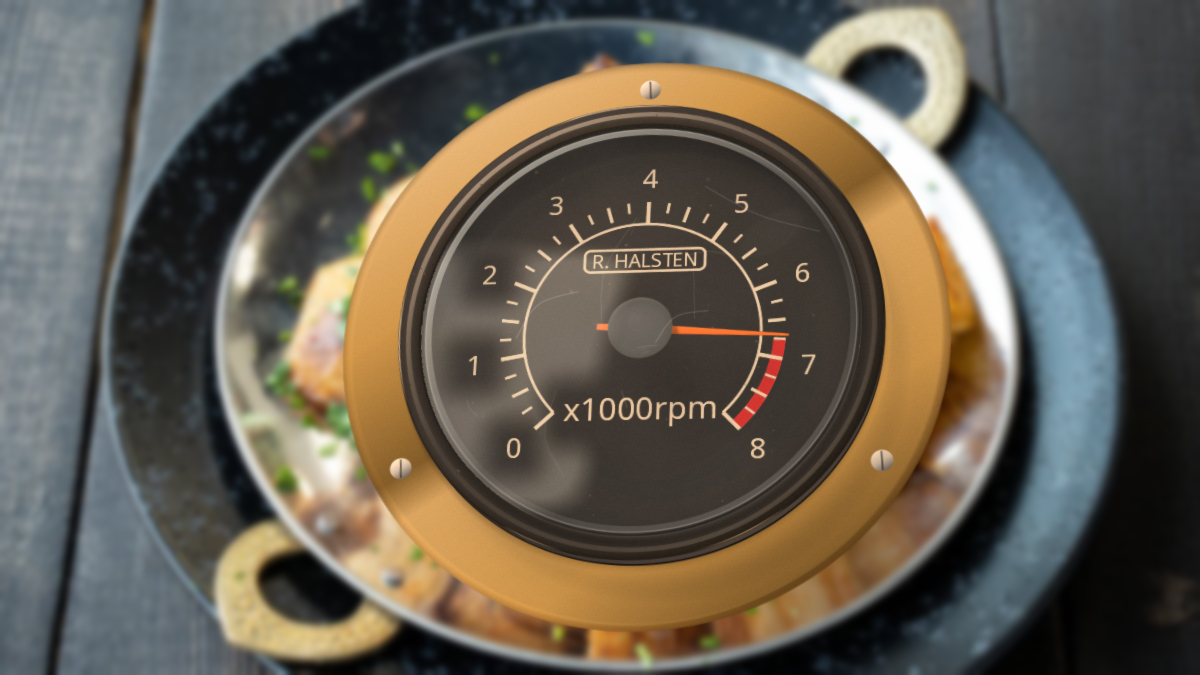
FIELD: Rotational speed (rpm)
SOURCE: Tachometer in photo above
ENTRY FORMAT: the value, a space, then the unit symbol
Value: 6750 rpm
